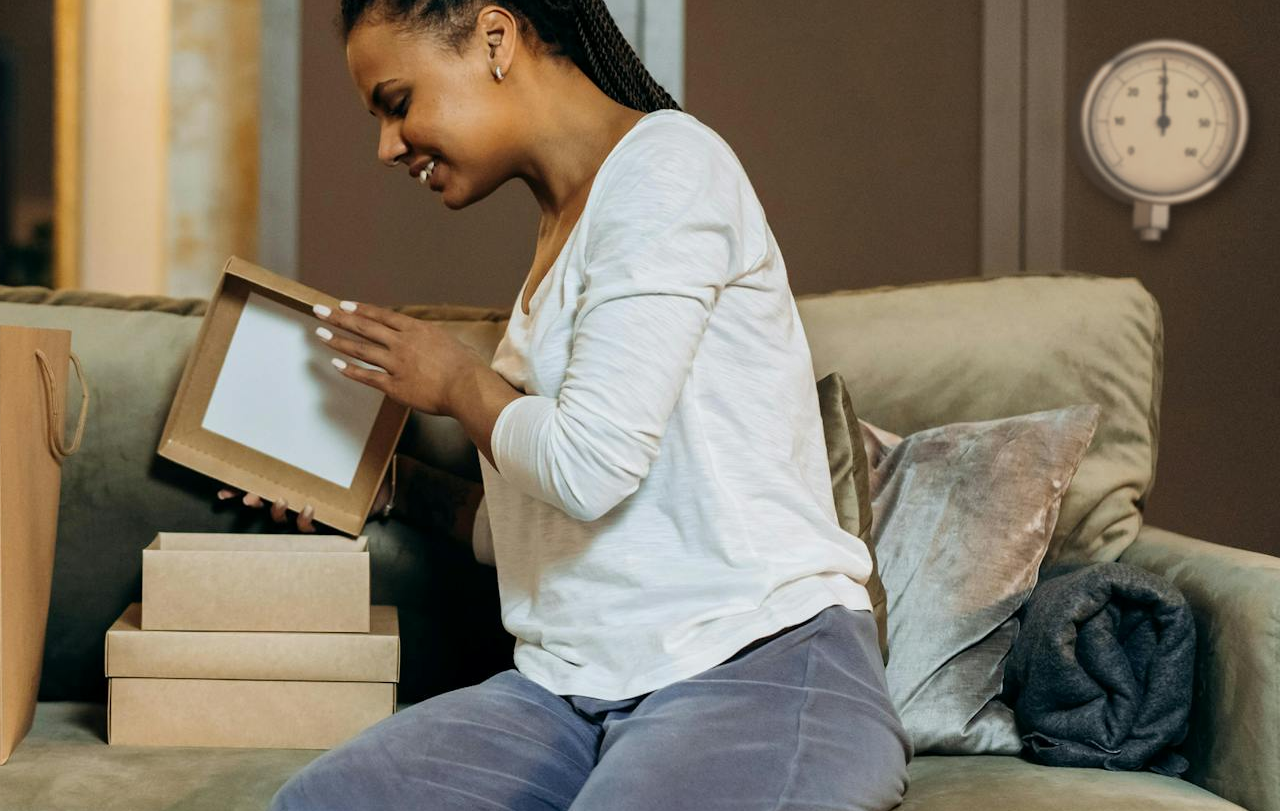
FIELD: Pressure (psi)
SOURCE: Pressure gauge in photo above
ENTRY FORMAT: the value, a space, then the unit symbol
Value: 30 psi
